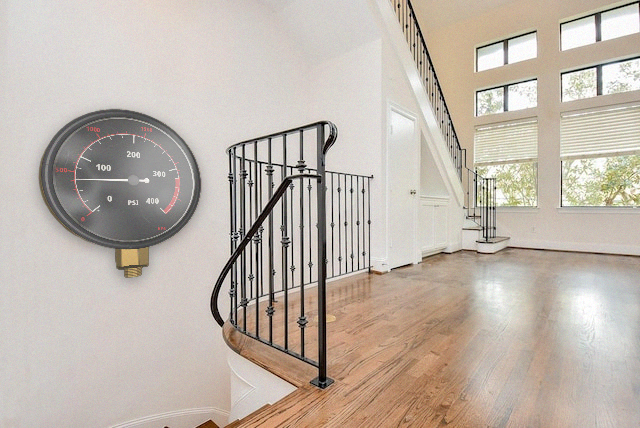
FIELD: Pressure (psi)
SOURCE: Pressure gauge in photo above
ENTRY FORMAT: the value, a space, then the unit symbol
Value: 60 psi
